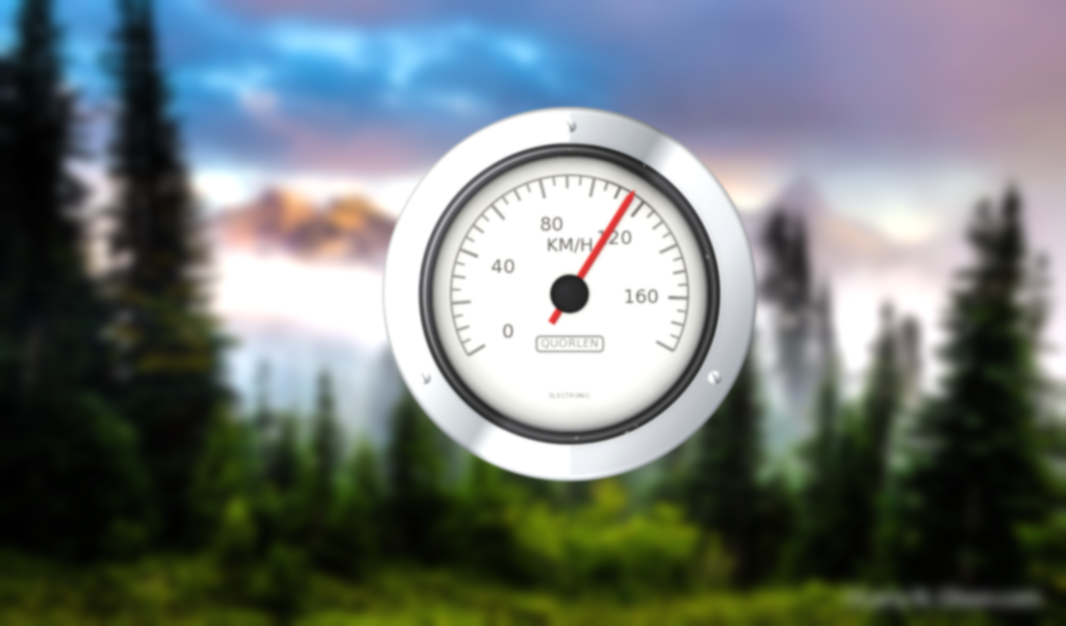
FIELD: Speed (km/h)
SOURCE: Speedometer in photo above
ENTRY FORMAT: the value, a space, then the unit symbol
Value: 115 km/h
